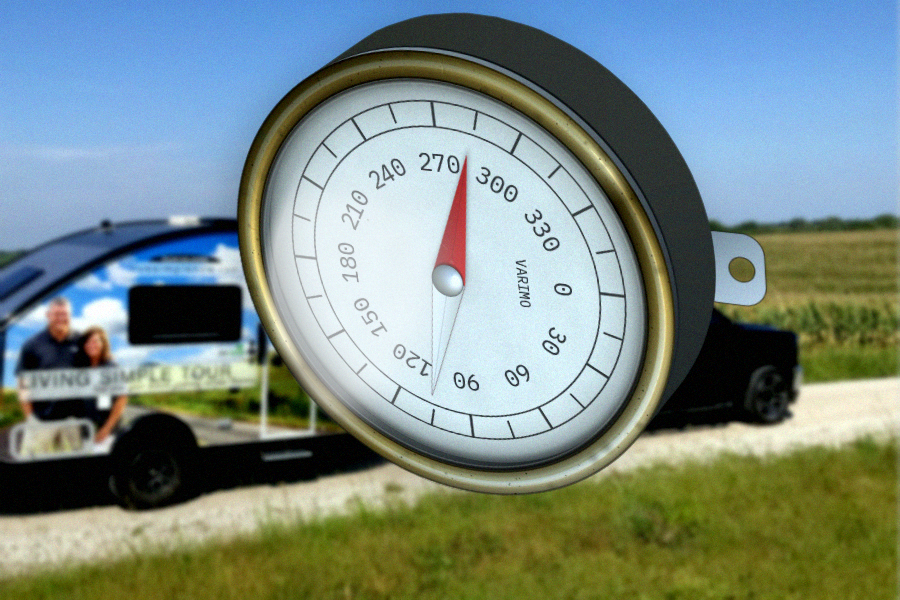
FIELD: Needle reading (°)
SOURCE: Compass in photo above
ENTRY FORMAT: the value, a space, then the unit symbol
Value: 285 °
